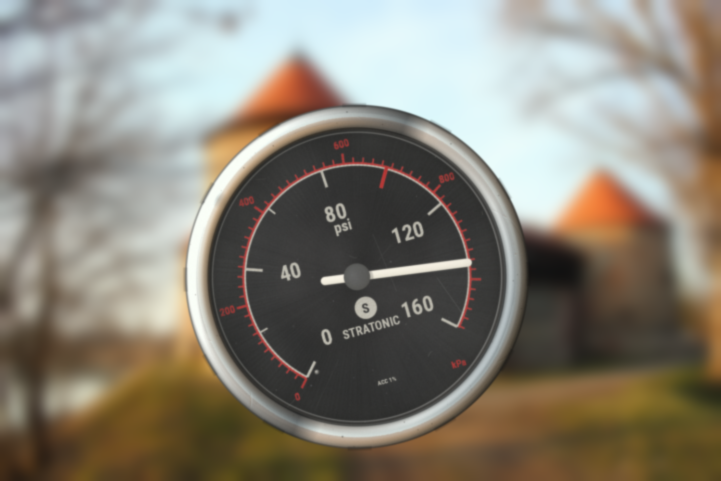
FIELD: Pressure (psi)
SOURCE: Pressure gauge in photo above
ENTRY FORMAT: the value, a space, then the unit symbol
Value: 140 psi
